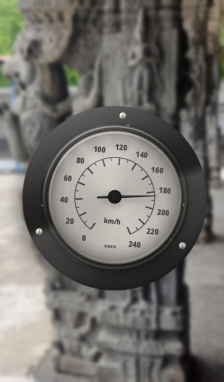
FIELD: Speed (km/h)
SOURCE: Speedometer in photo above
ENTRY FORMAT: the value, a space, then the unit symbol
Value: 185 km/h
